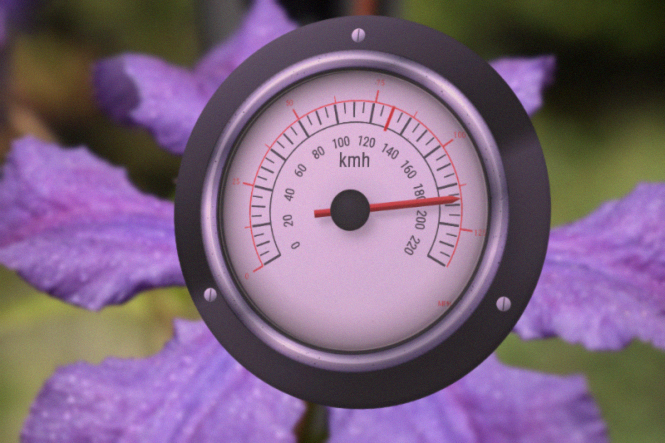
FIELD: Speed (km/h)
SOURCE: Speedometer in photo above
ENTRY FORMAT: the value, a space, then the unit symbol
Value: 187.5 km/h
